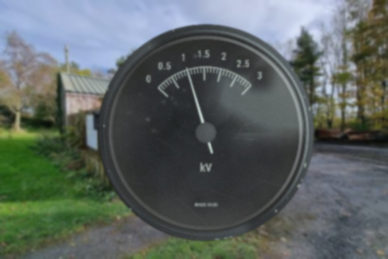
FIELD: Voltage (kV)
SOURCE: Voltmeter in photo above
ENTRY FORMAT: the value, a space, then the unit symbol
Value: 1 kV
